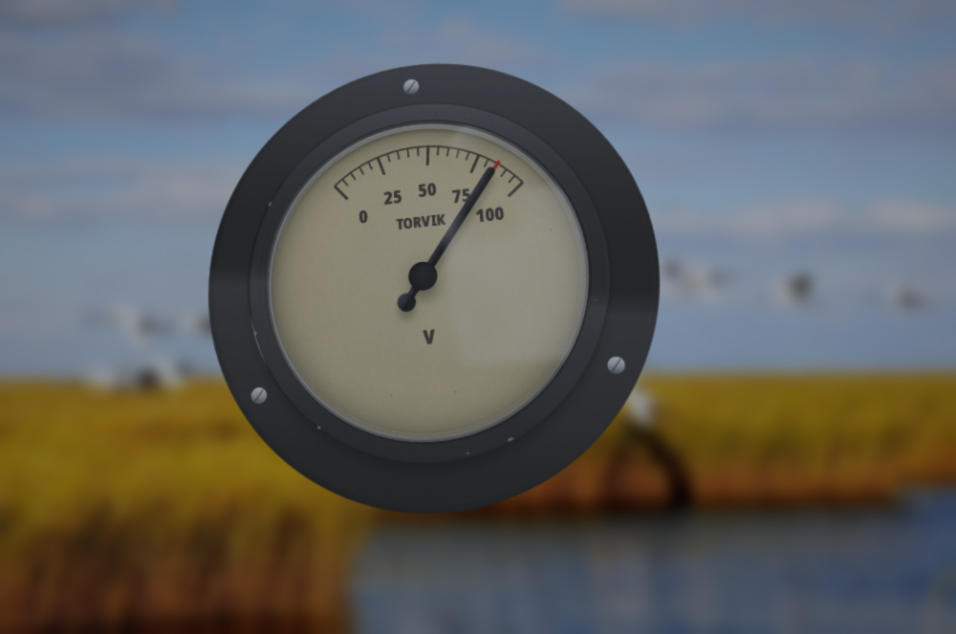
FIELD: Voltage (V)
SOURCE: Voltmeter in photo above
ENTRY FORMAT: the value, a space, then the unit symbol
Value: 85 V
